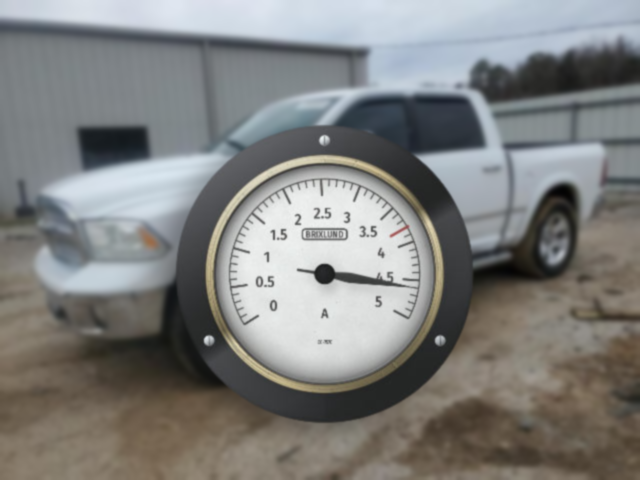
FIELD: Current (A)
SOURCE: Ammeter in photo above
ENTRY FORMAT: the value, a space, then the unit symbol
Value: 4.6 A
